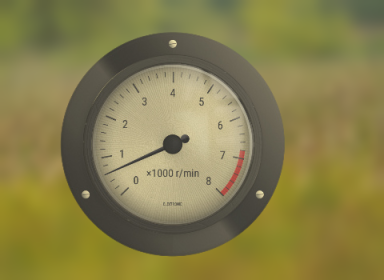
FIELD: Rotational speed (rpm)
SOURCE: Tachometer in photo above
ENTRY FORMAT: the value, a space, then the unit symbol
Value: 600 rpm
